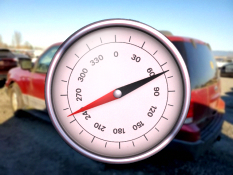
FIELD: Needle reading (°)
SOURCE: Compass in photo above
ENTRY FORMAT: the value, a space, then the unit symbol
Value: 247.5 °
